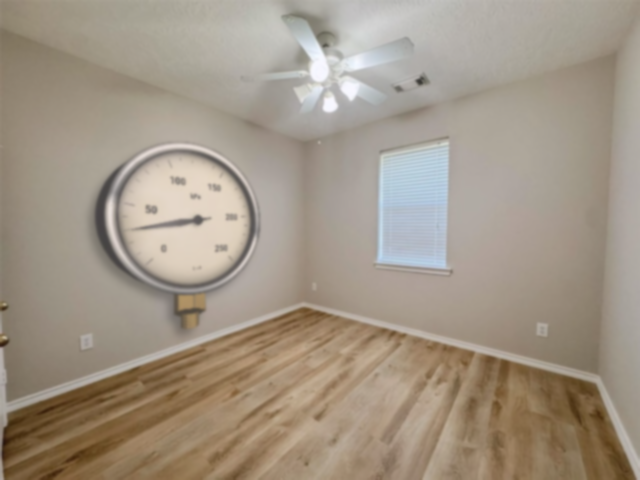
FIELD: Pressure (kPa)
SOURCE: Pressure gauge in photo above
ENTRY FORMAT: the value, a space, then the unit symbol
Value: 30 kPa
